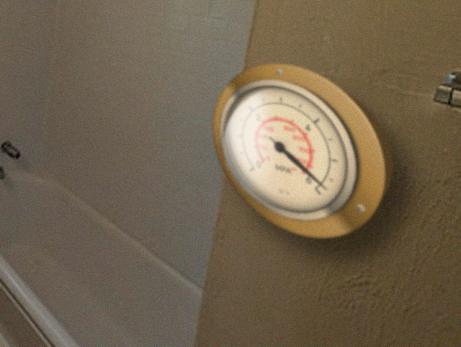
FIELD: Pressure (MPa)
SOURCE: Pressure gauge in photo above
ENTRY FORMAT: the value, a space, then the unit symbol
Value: 5.75 MPa
